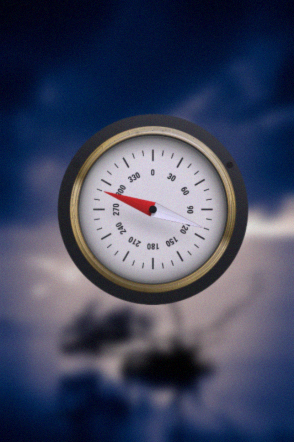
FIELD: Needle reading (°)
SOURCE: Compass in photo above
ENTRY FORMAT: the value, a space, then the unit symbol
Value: 290 °
